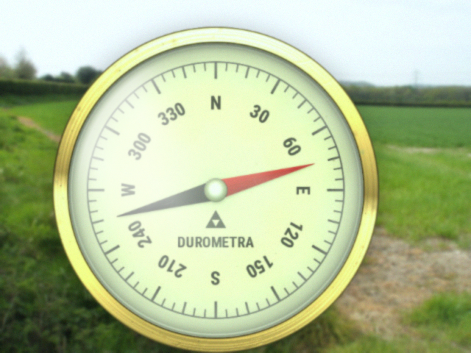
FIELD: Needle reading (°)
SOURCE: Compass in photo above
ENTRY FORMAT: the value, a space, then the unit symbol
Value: 75 °
